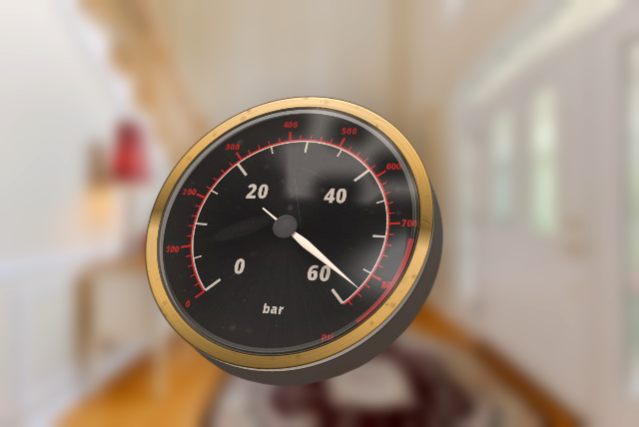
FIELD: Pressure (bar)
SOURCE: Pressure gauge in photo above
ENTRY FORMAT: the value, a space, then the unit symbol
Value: 57.5 bar
